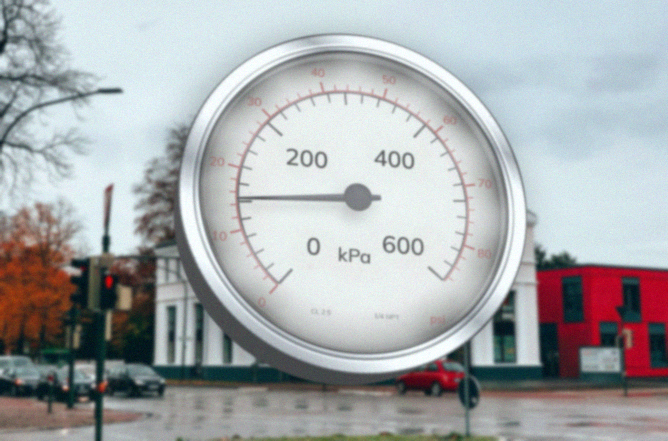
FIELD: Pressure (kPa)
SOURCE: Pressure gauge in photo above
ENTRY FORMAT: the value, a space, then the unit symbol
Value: 100 kPa
